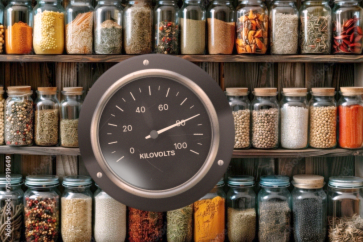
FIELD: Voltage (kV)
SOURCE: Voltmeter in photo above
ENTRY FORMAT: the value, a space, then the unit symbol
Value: 80 kV
